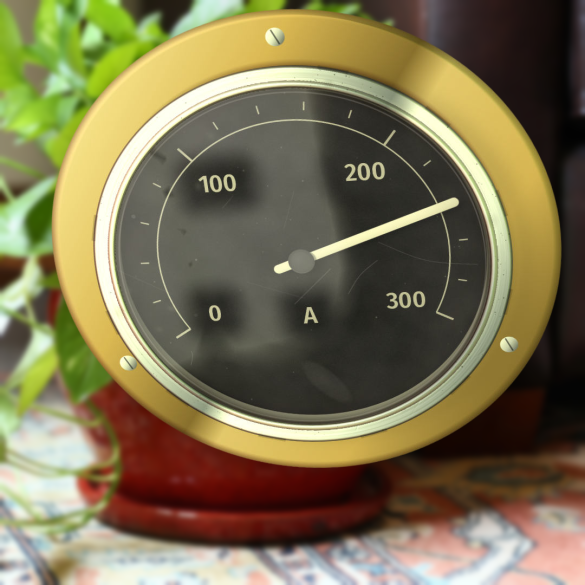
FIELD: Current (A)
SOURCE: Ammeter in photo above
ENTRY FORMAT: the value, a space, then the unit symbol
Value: 240 A
